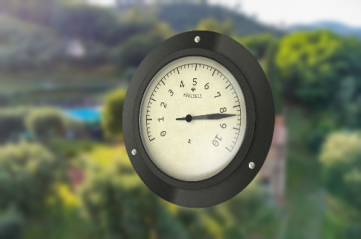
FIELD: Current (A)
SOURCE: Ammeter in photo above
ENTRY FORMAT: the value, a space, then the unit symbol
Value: 8.4 A
